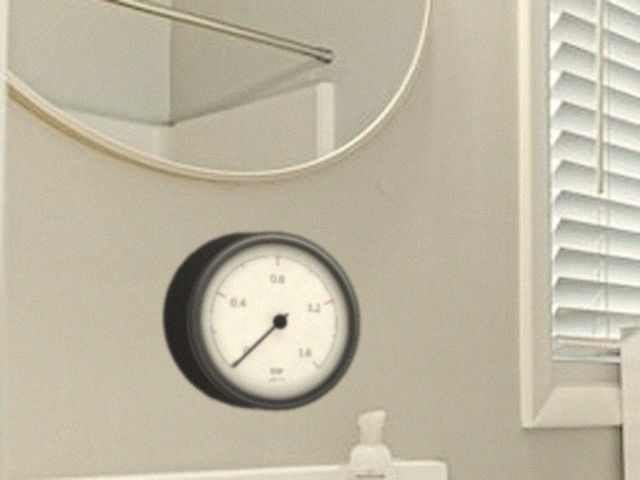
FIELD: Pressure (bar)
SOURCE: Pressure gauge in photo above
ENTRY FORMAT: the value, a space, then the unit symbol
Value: 0 bar
